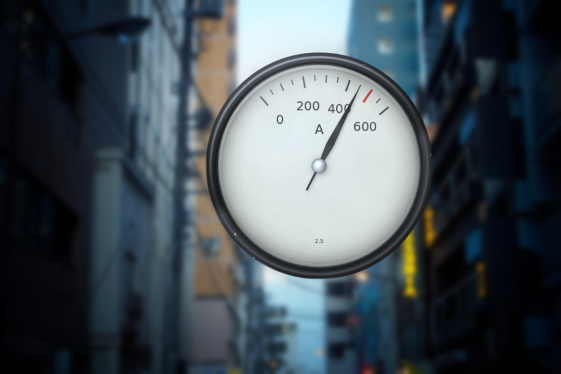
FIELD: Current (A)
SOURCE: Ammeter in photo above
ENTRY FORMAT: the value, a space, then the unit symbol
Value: 450 A
